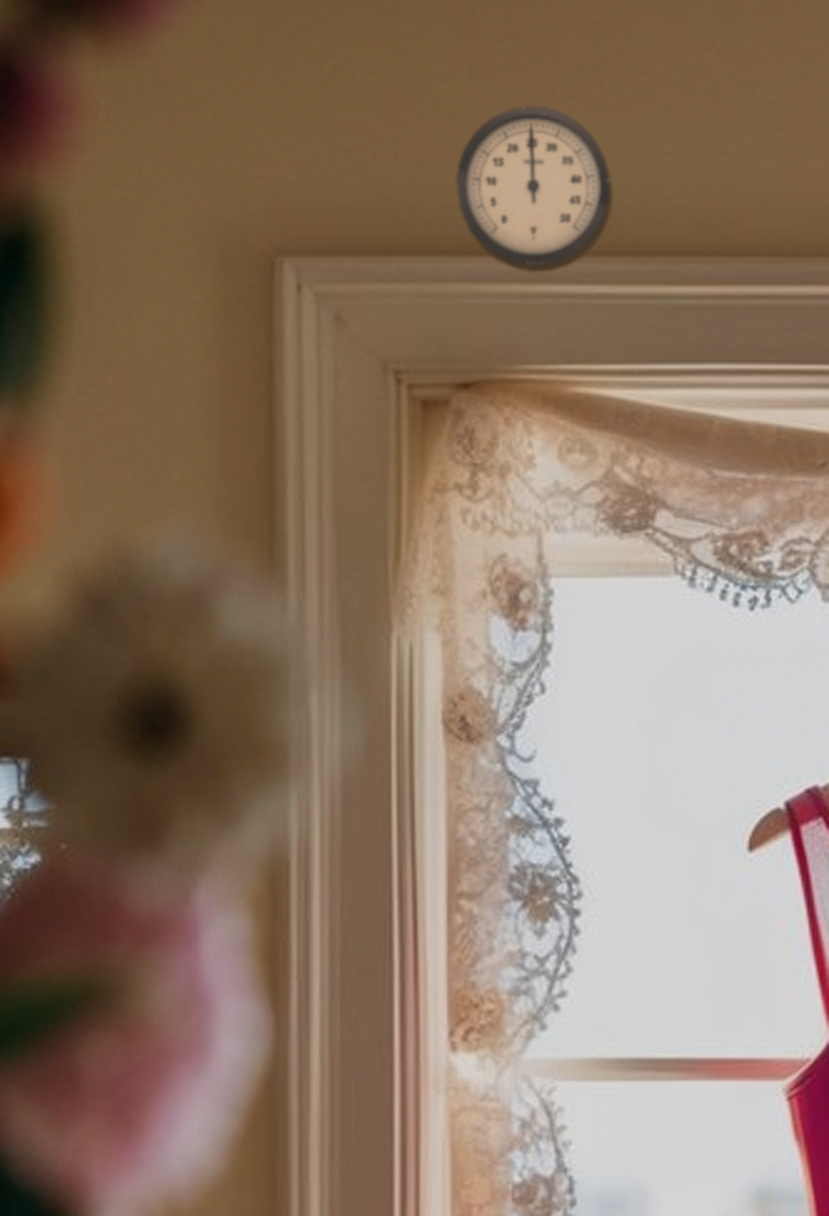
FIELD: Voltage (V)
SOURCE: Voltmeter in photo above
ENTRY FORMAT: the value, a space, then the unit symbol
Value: 25 V
